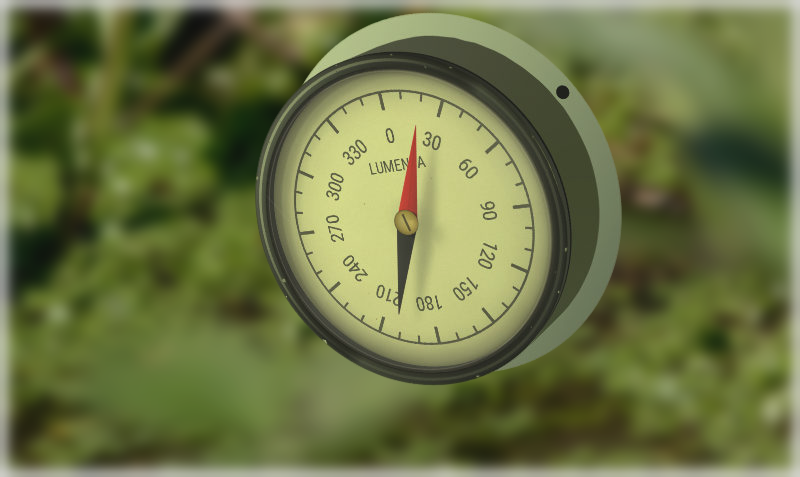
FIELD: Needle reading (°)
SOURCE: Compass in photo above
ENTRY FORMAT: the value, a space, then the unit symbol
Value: 20 °
